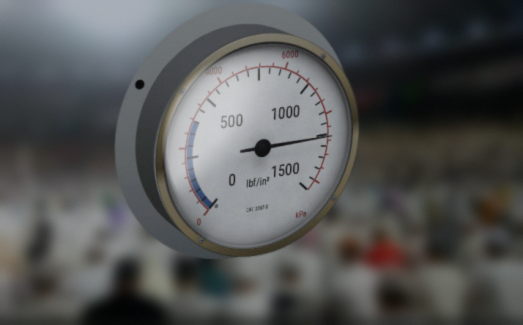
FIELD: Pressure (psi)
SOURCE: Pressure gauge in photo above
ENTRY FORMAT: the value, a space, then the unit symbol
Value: 1250 psi
